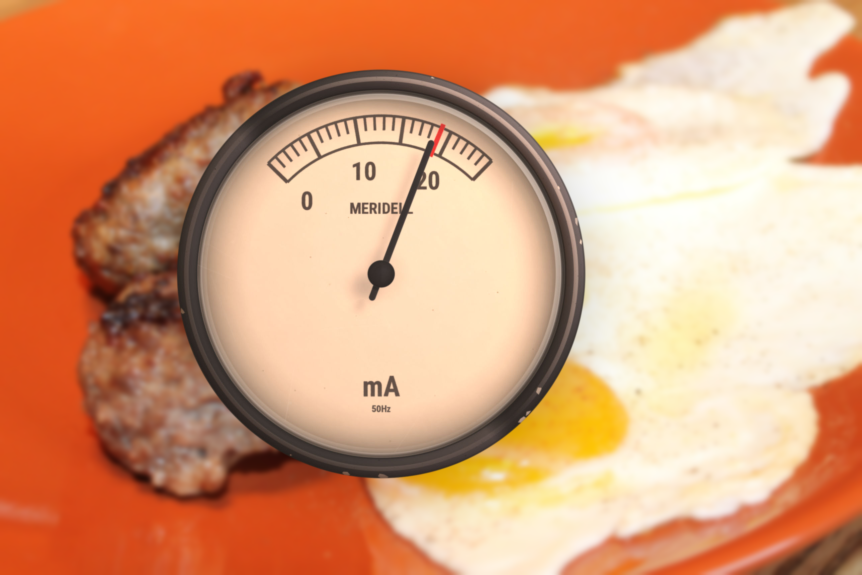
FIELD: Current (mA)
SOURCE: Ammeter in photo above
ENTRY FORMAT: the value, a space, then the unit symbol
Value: 18.5 mA
